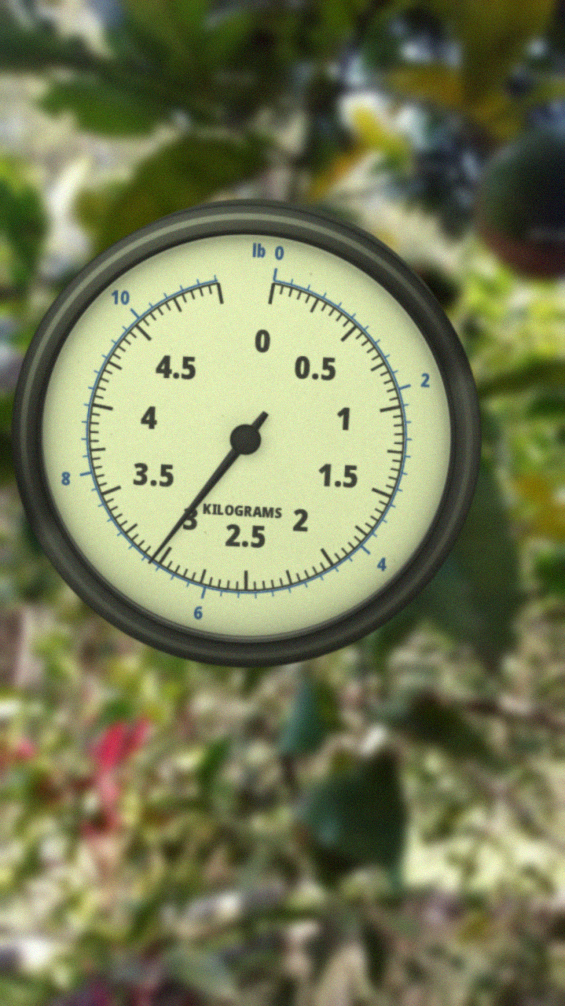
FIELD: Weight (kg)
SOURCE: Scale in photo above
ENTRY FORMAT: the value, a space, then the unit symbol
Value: 3.05 kg
